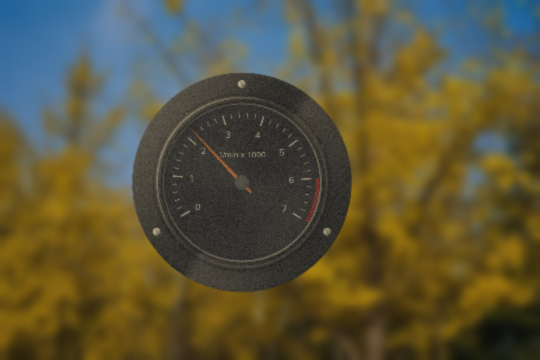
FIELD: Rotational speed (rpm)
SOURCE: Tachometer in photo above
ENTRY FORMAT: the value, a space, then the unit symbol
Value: 2200 rpm
